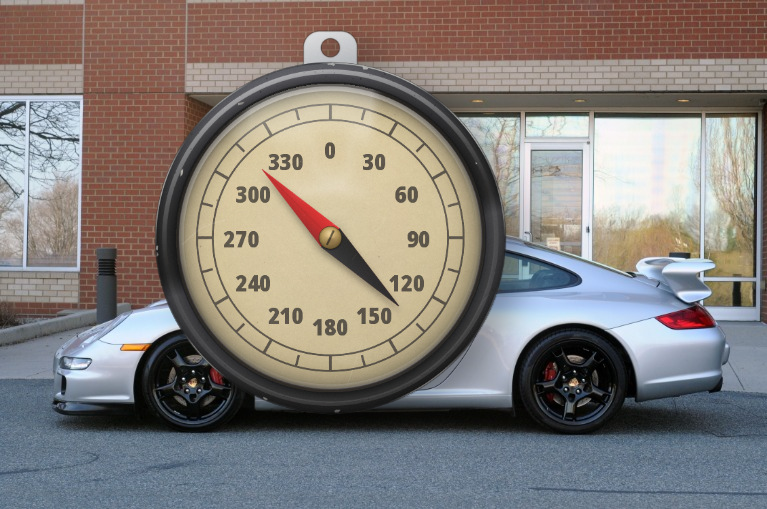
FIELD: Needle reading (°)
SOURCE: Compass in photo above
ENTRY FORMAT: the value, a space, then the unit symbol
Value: 315 °
